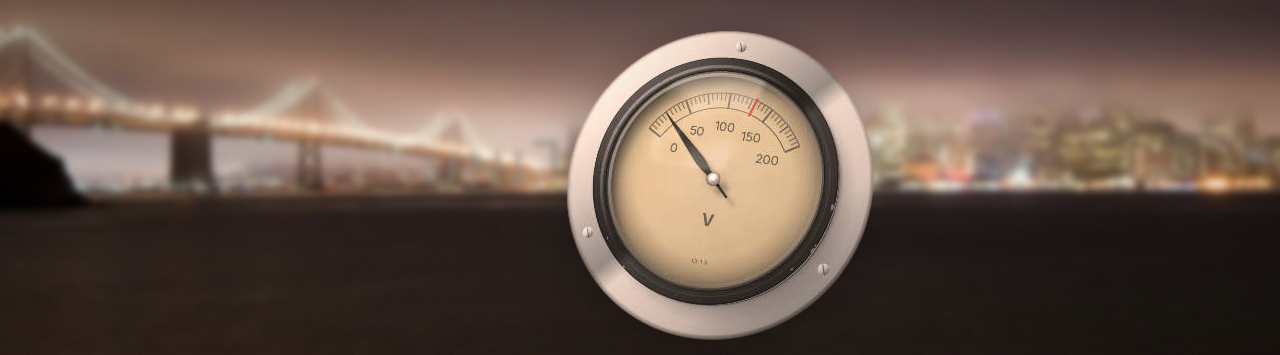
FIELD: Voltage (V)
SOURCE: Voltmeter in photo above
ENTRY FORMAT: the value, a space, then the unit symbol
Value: 25 V
